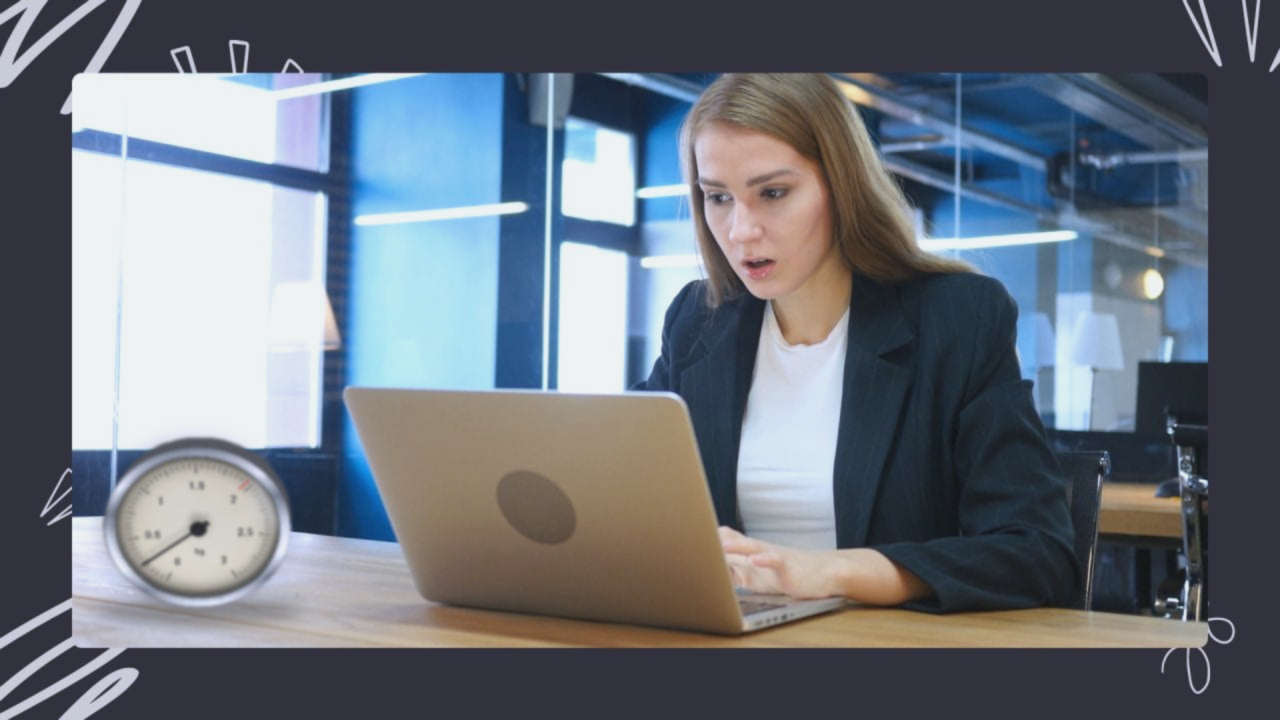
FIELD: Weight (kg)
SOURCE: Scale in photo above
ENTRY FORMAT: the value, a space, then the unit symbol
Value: 0.25 kg
